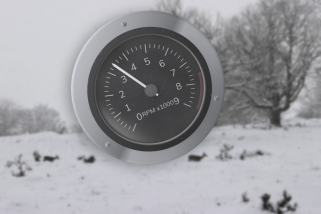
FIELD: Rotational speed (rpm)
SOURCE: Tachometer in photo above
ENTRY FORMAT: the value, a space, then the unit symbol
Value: 3400 rpm
